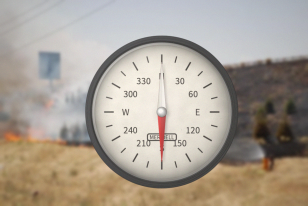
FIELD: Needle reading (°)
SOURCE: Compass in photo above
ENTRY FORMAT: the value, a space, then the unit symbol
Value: 180 °
